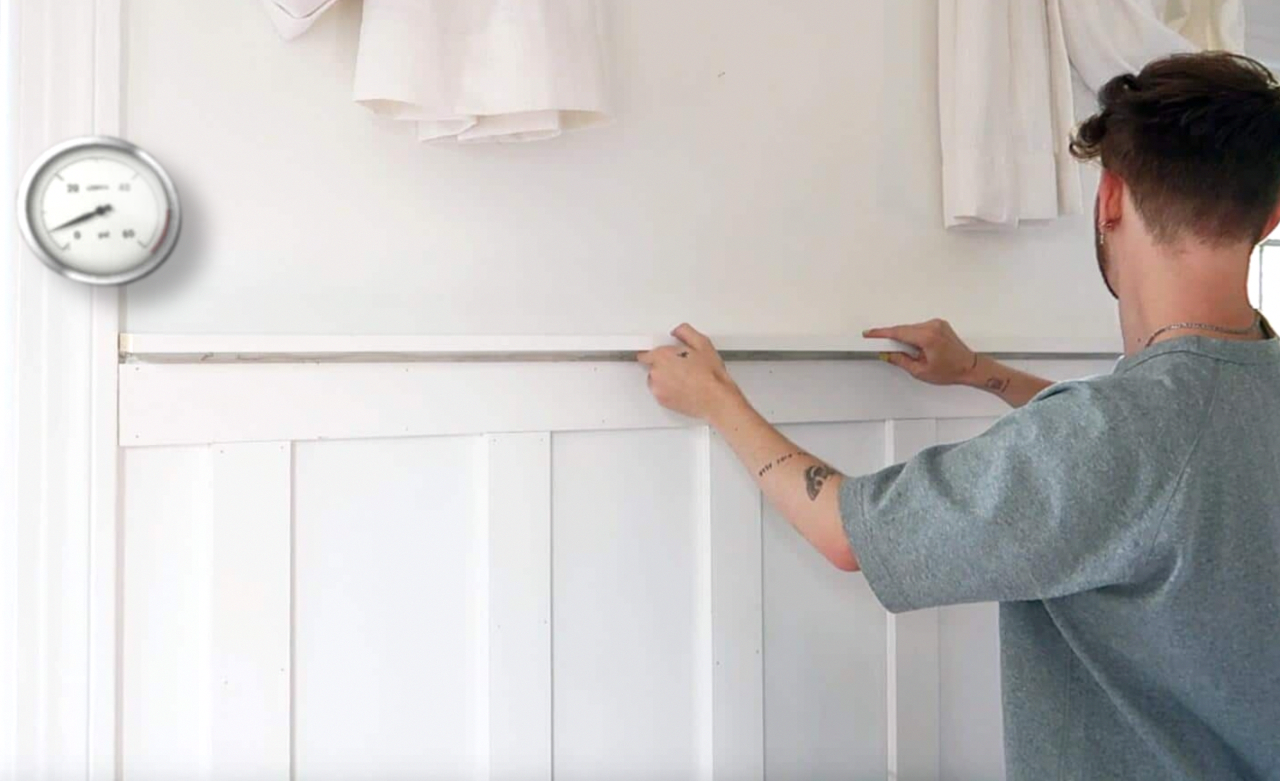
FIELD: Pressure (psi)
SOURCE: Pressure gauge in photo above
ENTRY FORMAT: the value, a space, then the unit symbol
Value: 5 psi
